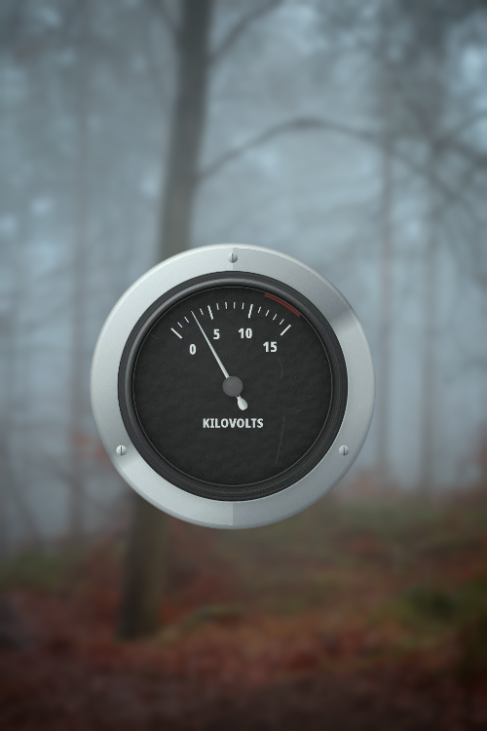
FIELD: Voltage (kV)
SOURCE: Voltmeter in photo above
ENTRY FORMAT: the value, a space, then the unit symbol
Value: 3 kV
